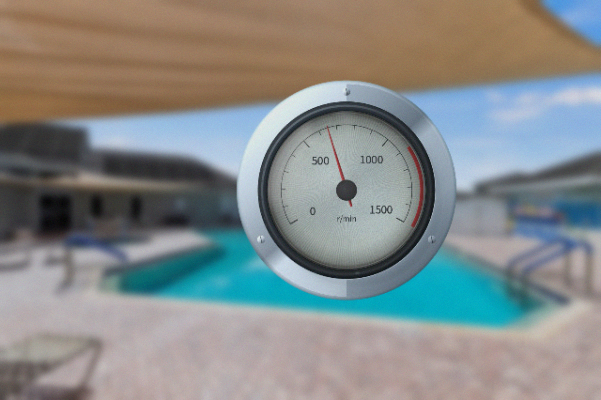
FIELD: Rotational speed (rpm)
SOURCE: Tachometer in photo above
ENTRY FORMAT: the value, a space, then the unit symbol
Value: 650 rpm
